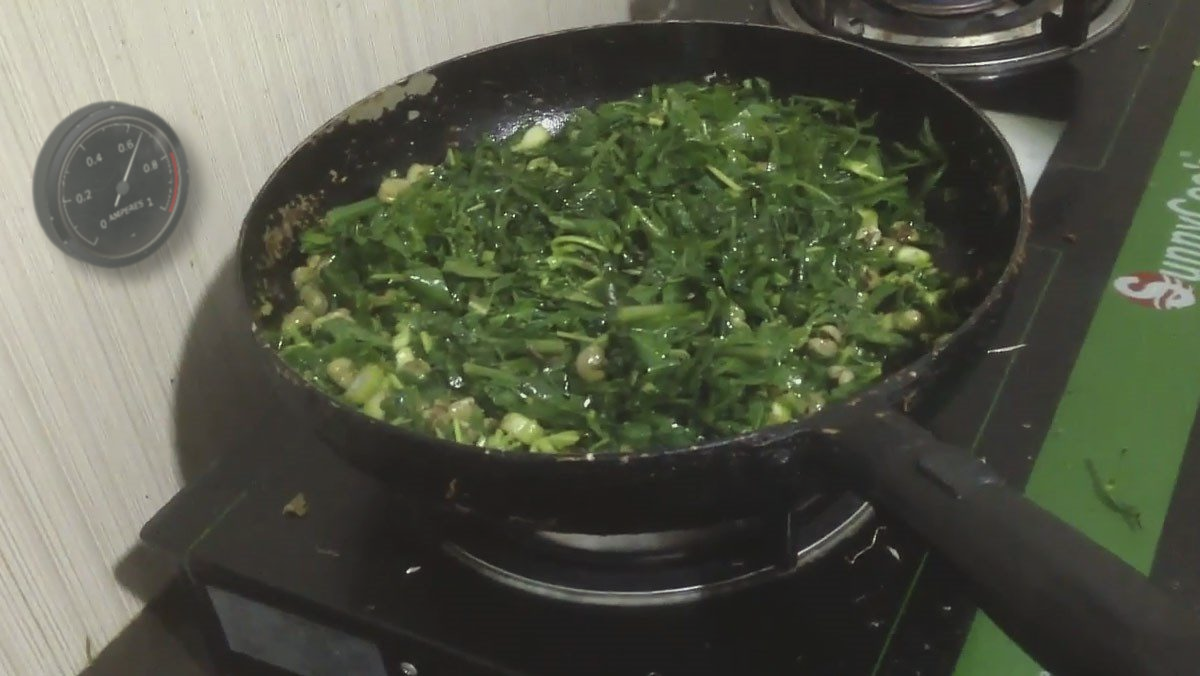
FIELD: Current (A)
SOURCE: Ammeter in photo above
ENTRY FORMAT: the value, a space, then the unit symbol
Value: 0.65 A
